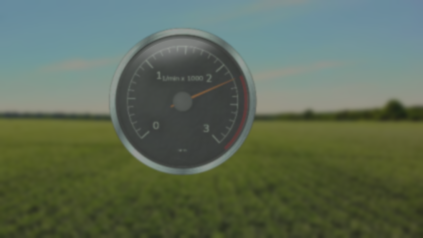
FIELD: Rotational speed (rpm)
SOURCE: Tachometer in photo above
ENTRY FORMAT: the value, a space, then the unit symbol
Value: 2200 rpm
